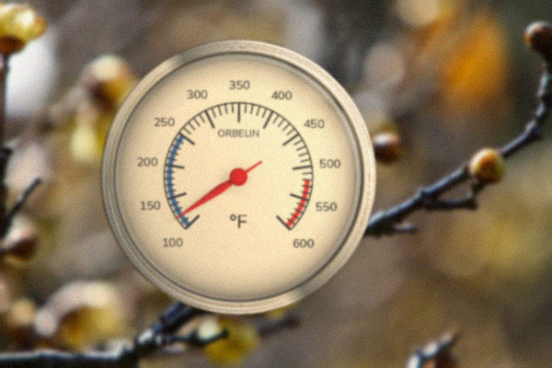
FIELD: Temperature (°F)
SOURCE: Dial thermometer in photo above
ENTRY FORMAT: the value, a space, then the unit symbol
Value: 120 °F
